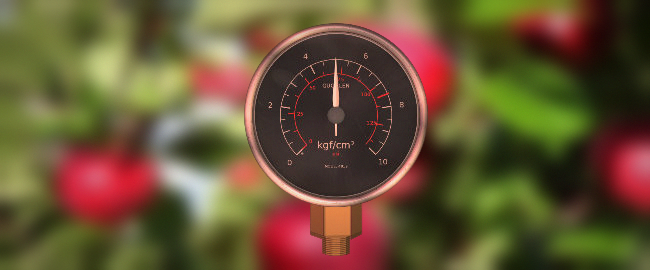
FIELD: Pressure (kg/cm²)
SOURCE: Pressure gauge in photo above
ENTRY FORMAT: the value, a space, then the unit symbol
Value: 5 kg/cm²
